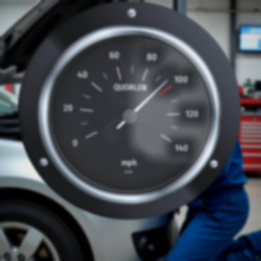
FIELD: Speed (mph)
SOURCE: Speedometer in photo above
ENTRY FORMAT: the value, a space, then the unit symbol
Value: 95 mph
